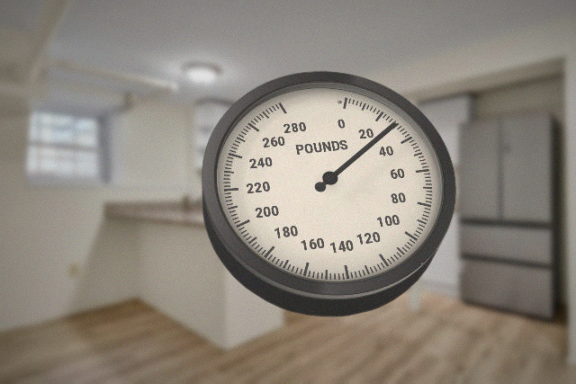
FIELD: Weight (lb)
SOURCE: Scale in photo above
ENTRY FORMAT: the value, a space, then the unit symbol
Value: 30 lb
